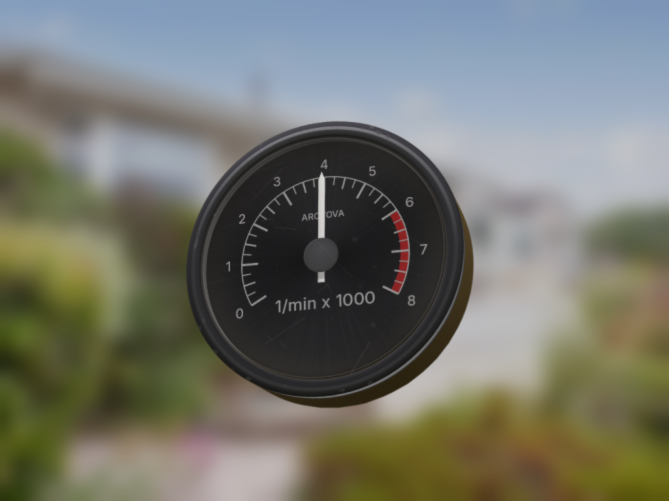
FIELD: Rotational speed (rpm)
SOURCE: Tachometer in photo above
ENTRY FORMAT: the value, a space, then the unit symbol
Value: 4000 rpm
